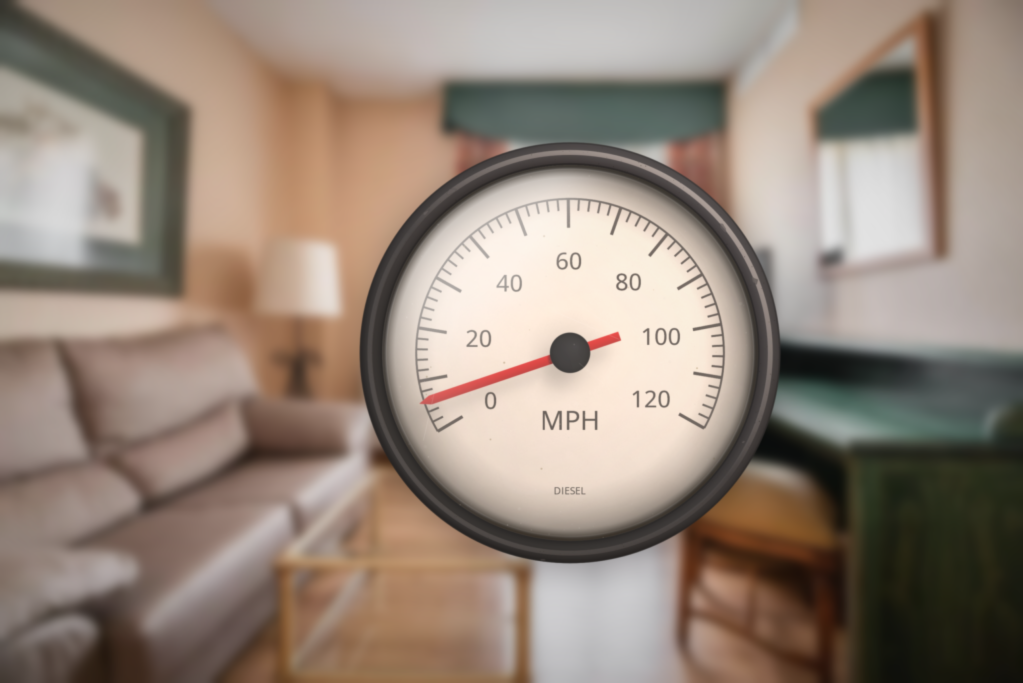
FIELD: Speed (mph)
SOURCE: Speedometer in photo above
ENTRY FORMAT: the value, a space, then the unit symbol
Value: 6 mph
